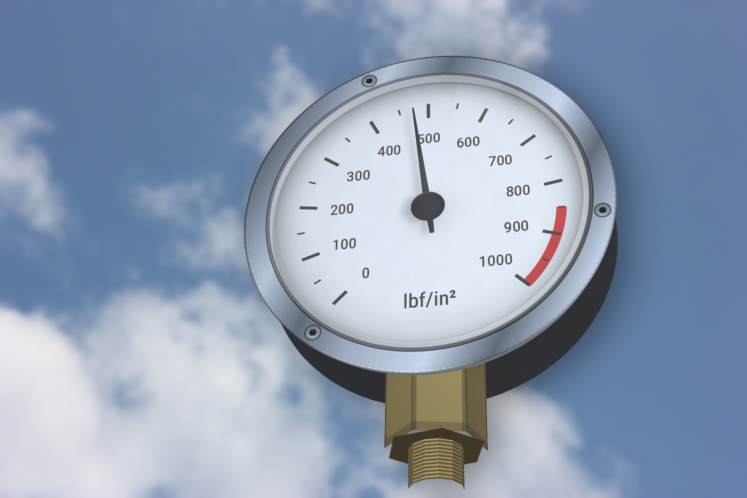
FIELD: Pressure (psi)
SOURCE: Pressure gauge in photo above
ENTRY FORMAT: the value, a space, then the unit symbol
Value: 475 psi
